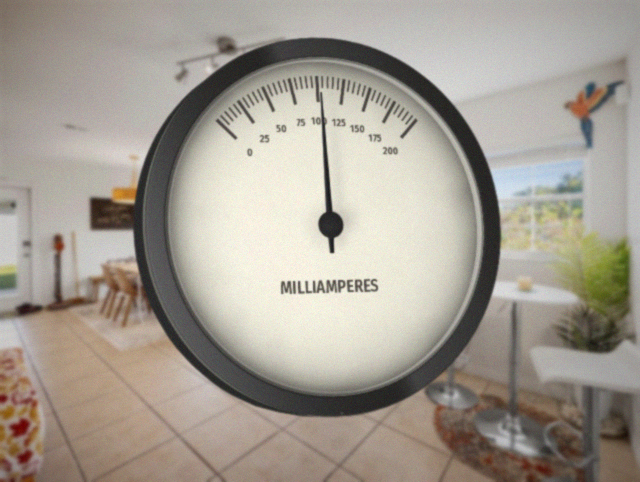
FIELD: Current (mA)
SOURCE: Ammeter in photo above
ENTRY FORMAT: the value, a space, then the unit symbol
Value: 100 mA
